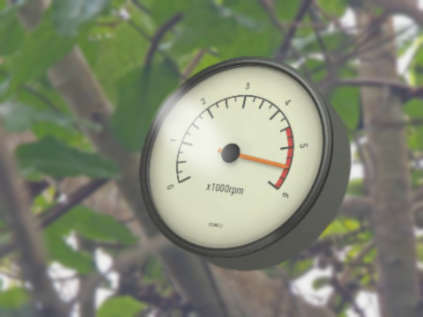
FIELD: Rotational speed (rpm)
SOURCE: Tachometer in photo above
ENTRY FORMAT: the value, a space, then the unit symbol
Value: 5500 rpm
